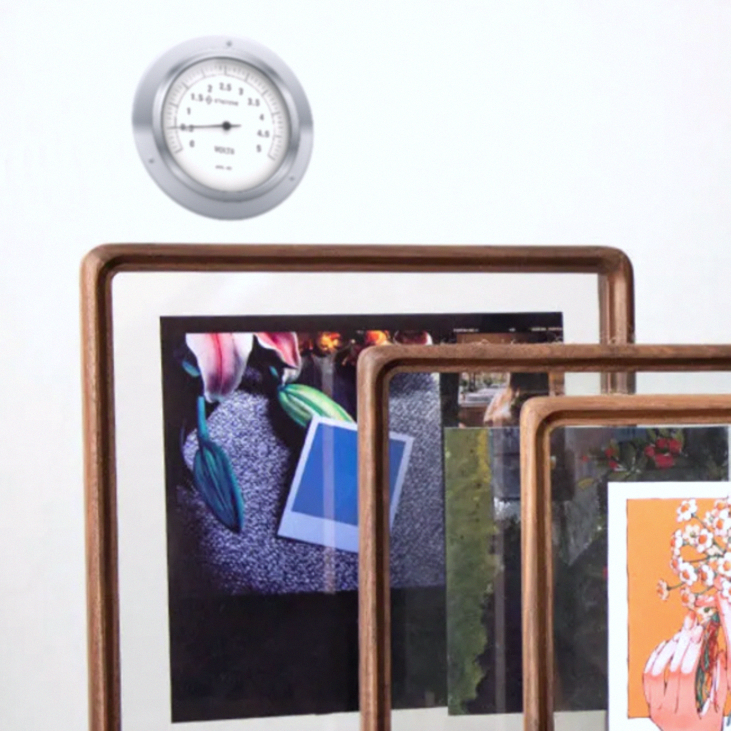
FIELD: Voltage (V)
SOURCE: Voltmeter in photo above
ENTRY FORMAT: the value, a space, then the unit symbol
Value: 0.5 V
